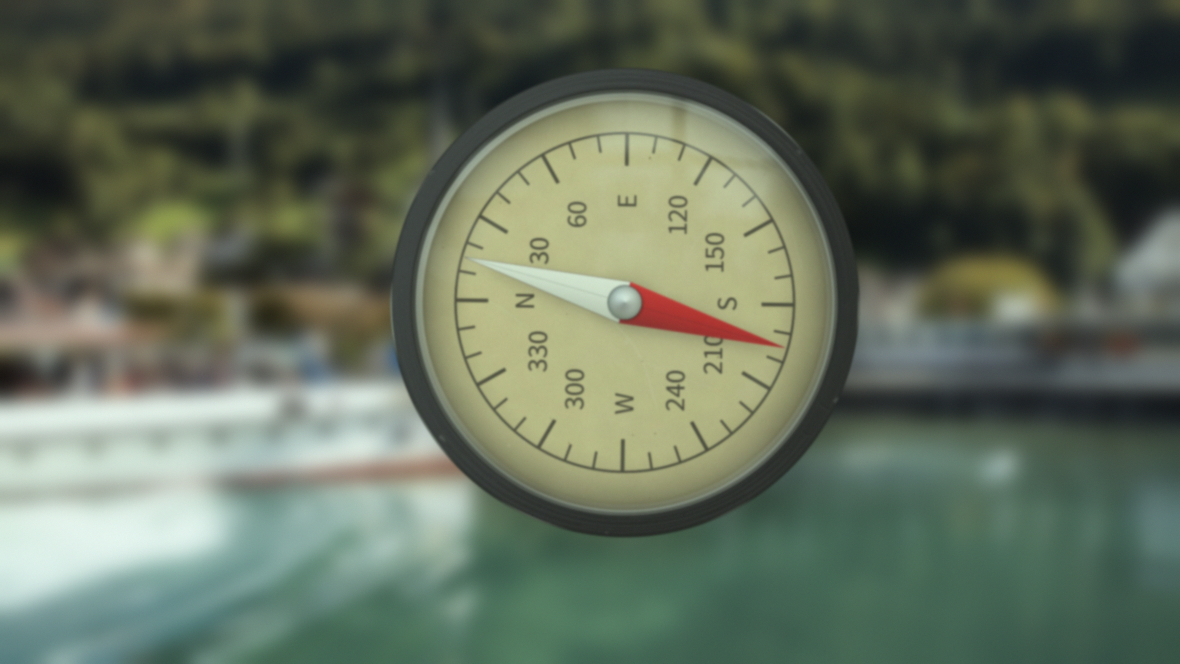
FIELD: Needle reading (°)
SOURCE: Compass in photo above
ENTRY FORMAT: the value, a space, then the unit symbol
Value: 195 °
